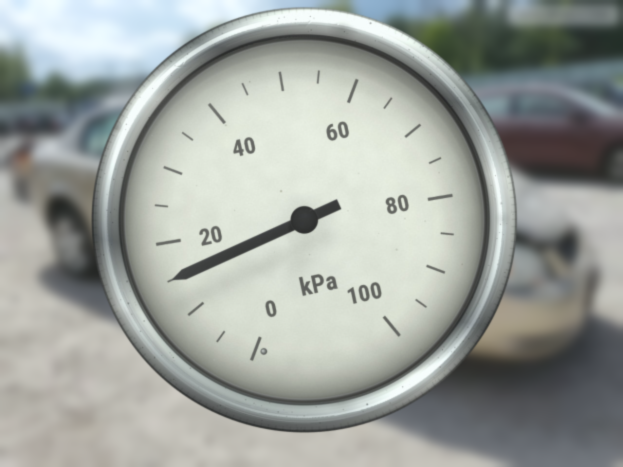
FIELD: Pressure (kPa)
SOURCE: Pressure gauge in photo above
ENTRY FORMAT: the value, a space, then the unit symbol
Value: 15 kPa
